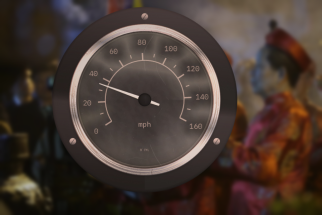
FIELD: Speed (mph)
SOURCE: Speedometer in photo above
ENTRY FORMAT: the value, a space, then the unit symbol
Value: 35 mph
